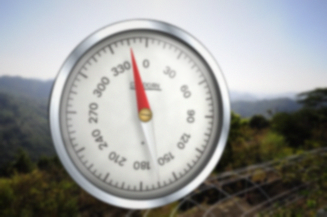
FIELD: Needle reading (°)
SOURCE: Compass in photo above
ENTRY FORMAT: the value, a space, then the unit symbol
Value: 345 °
